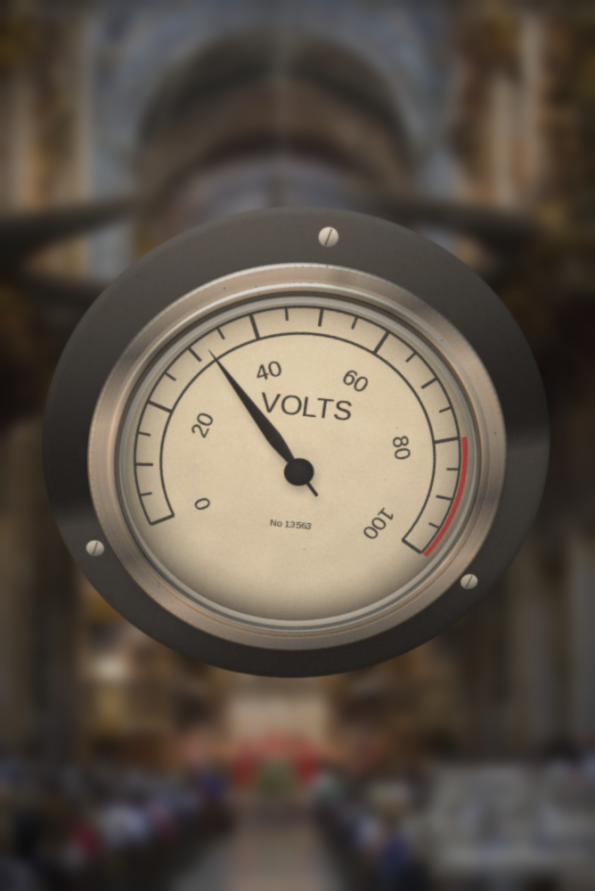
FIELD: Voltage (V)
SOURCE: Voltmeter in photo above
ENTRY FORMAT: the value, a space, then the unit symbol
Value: 32.5 V
